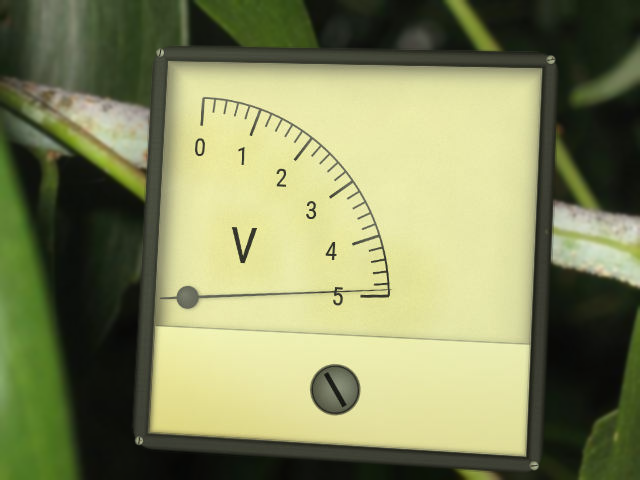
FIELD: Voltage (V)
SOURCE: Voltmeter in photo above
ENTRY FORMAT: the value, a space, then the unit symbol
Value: 4.9 V
